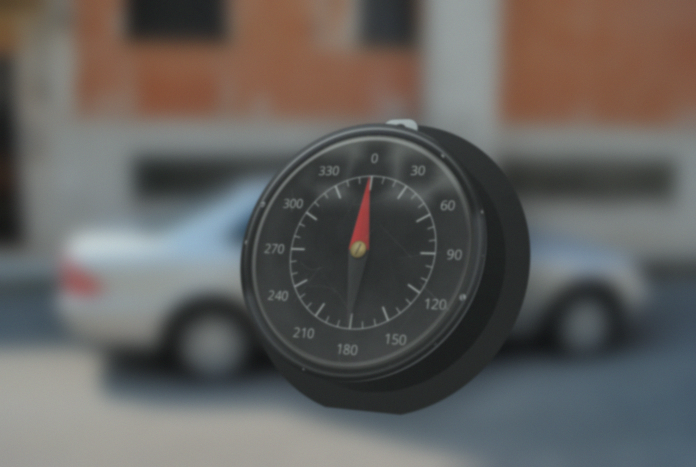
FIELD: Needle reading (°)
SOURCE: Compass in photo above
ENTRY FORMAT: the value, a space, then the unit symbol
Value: 0 °
